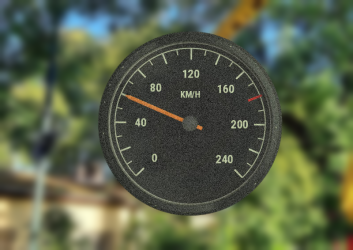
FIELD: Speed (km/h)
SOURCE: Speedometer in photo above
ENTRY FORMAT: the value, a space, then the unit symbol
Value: 60 km/h
